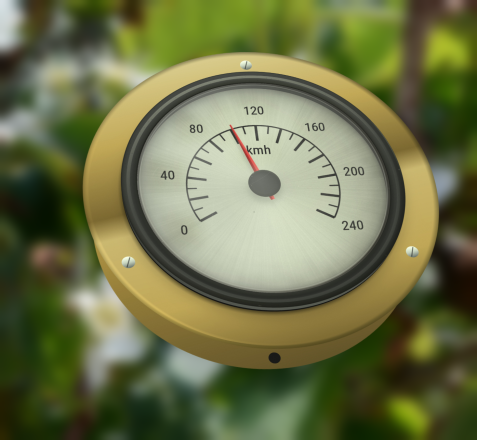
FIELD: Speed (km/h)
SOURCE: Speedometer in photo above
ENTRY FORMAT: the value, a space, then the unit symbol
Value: 100 km/h
